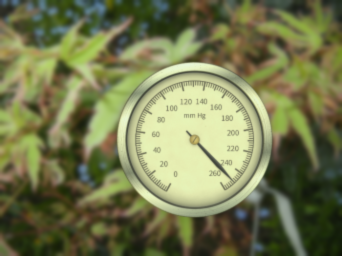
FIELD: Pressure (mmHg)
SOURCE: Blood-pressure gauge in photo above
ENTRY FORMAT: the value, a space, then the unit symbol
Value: 250 mmHg
